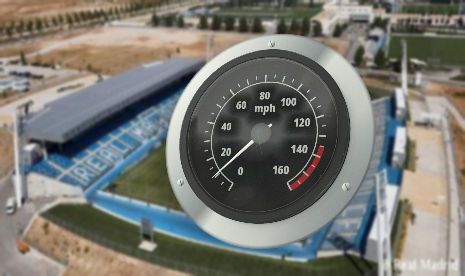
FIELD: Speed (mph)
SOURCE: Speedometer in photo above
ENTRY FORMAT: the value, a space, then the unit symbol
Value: 10 mph
